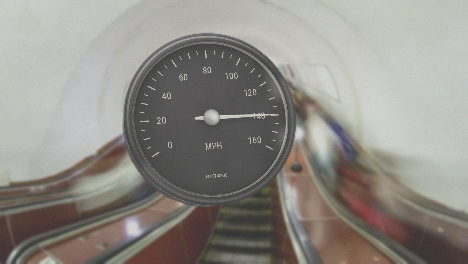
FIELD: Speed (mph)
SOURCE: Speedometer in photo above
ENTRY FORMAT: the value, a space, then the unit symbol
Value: 140 mph
